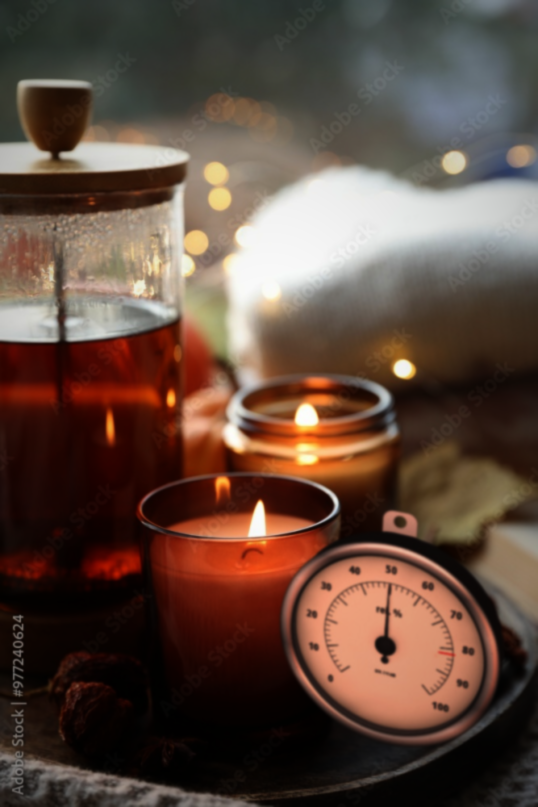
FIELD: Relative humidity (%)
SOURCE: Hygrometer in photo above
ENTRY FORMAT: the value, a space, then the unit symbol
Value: 50 %
